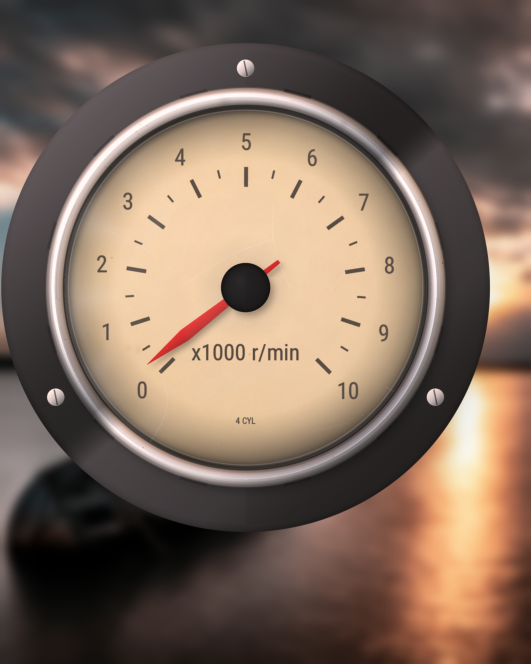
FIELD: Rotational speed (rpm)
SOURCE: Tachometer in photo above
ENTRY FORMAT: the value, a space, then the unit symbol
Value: 250 rpm
